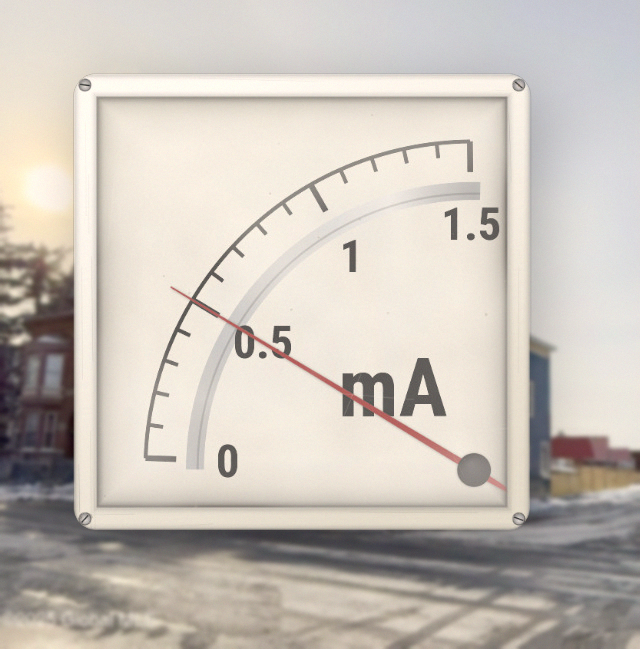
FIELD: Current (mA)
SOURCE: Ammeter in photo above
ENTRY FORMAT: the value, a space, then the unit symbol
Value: 0.5 mA
